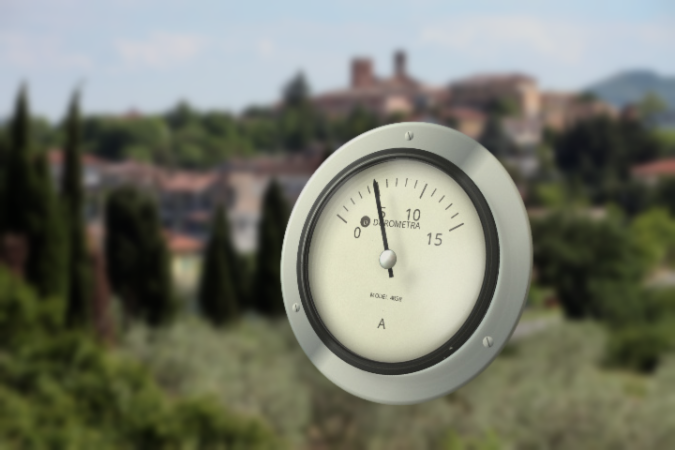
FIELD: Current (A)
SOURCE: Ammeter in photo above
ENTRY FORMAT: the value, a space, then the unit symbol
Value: 5 A
